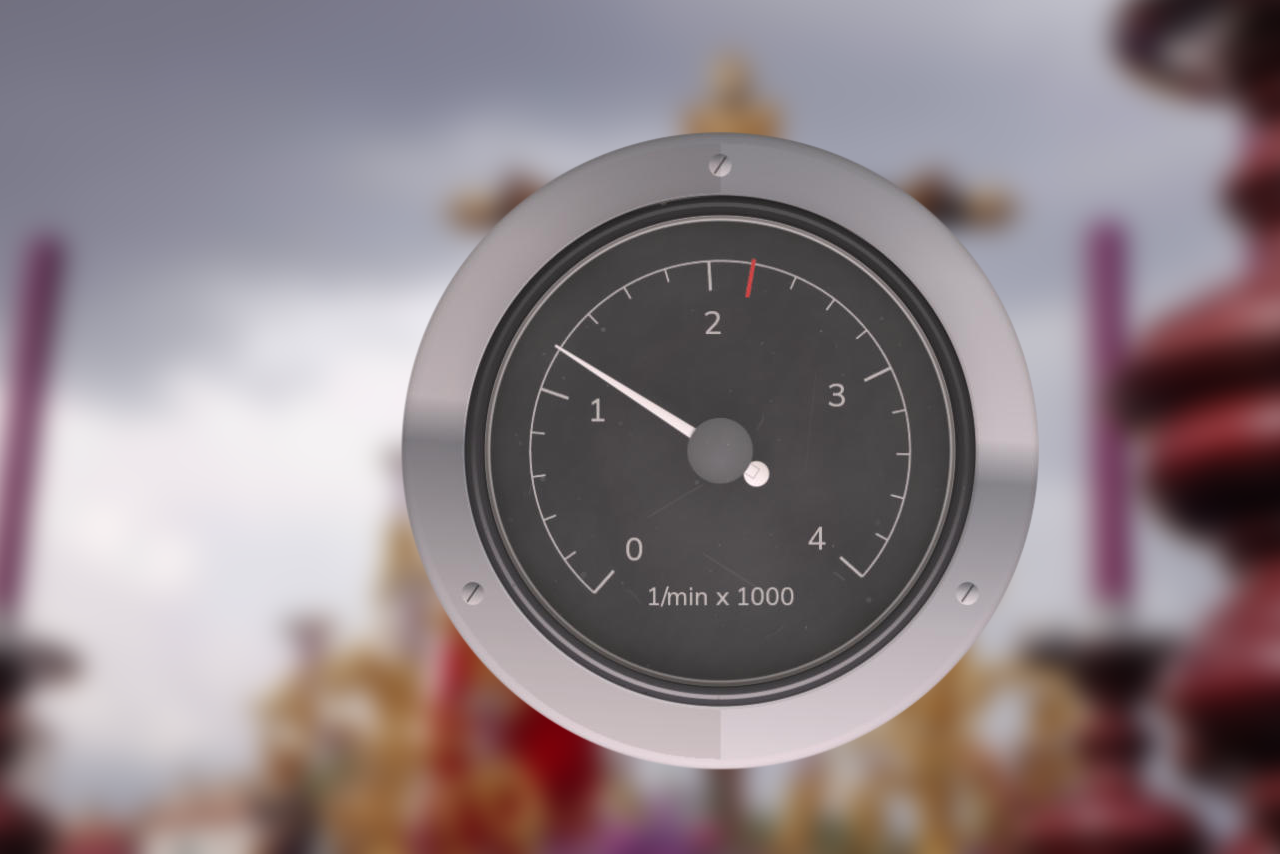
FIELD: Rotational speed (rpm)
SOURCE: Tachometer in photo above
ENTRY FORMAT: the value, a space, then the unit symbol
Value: 1200 rpm
